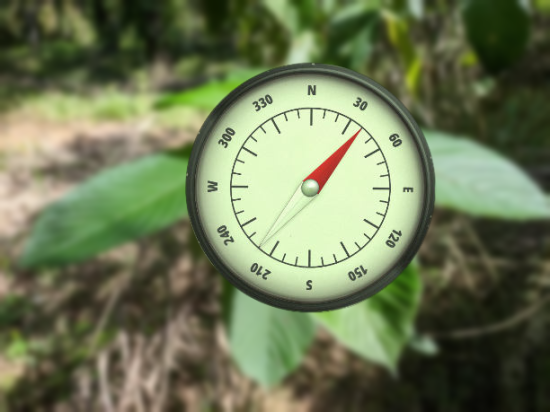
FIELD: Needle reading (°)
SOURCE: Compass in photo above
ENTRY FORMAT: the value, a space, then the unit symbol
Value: 40 °
